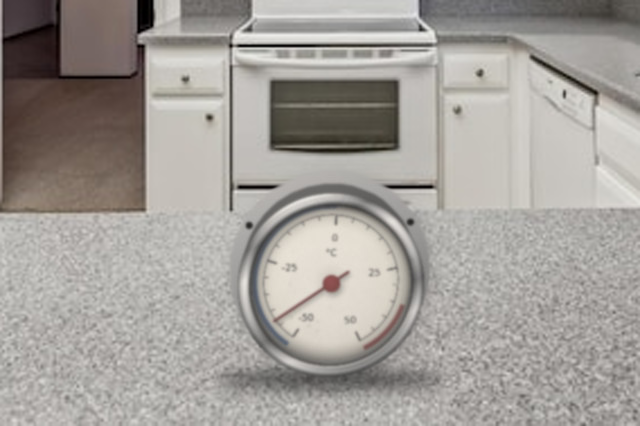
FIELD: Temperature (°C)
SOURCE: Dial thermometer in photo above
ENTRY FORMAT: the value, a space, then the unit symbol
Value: -42.5 °C
